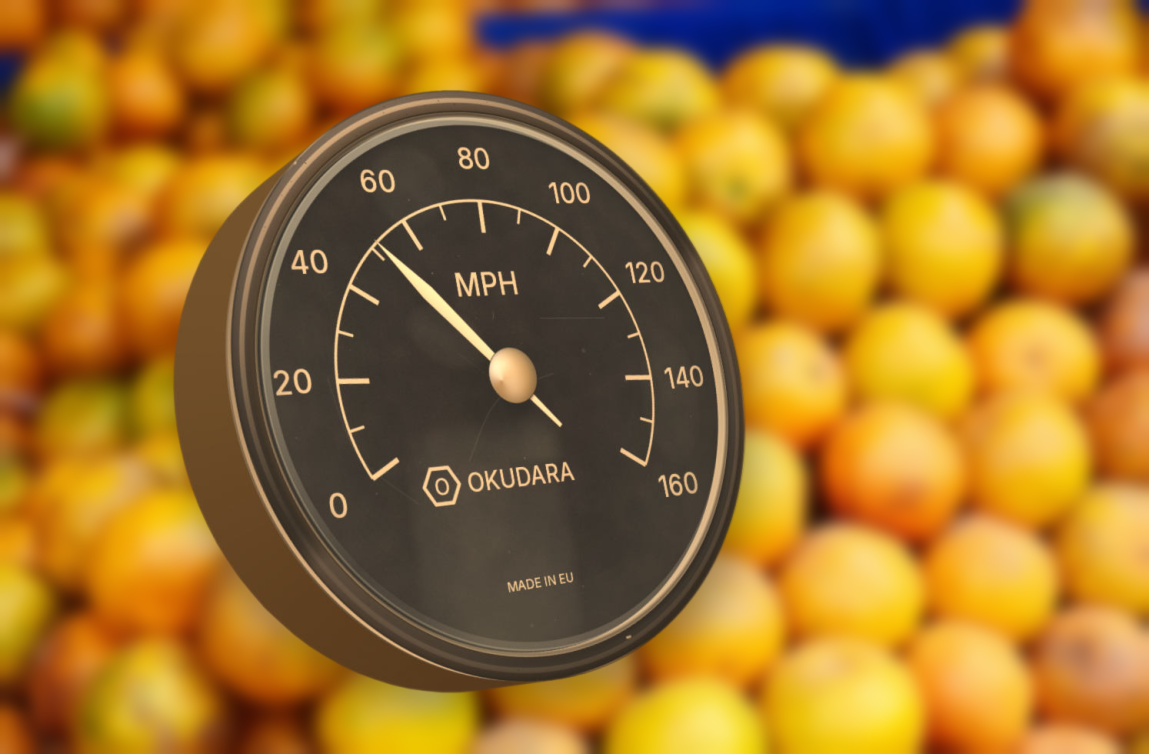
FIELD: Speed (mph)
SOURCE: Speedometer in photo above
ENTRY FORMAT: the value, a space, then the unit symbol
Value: 50 mph
